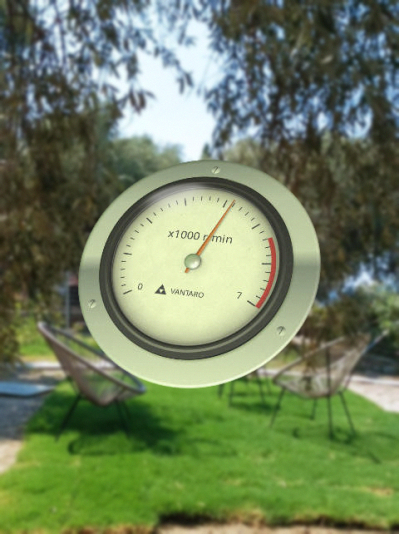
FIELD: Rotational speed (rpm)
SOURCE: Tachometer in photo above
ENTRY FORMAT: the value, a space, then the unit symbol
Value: 4200 rpm
